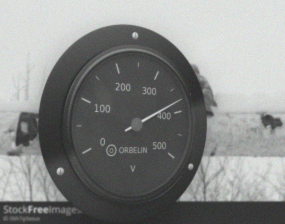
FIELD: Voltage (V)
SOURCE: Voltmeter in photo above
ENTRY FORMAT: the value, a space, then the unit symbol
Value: 375 V
